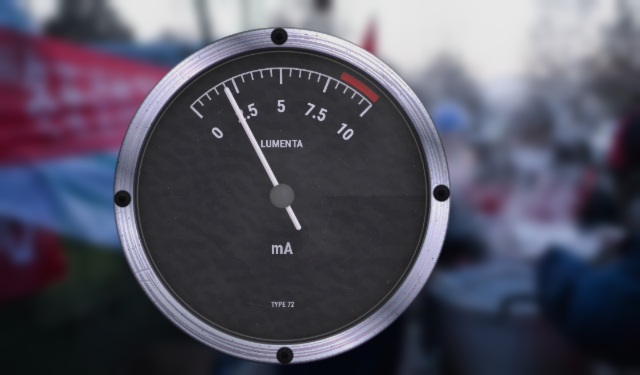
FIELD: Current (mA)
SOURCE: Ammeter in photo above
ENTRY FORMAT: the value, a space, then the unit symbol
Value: 2 mA
